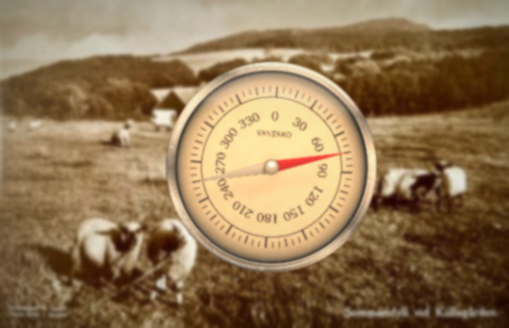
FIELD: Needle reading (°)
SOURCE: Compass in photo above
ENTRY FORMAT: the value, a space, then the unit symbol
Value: 75 °
